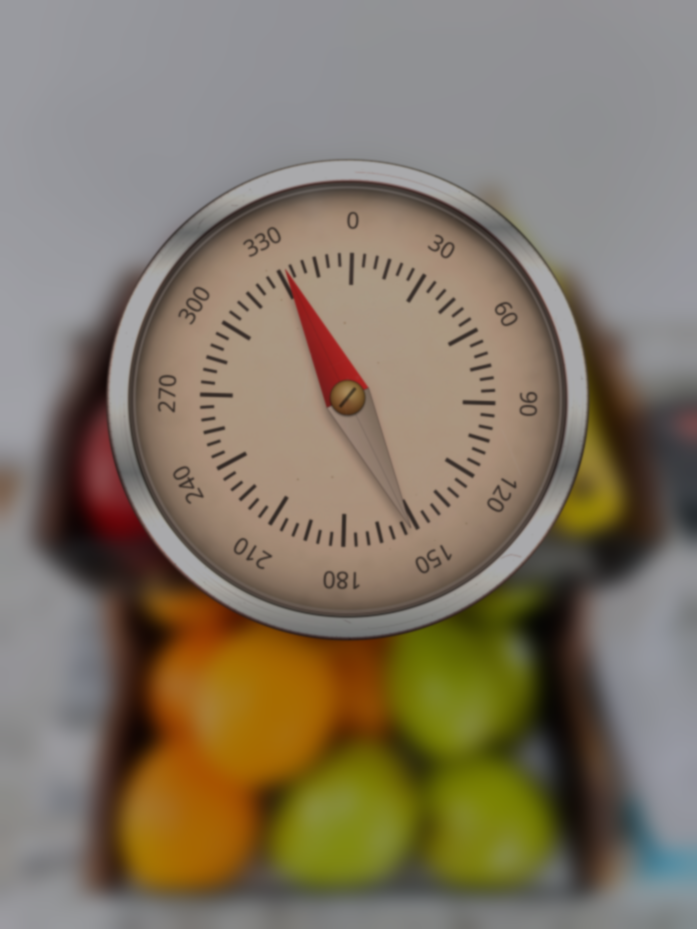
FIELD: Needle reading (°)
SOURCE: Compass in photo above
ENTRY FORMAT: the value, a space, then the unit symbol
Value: 332.5 °
